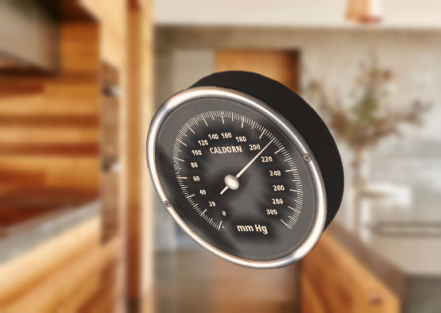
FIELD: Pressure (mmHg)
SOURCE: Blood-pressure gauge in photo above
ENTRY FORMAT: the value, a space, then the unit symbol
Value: 210 mmHg
